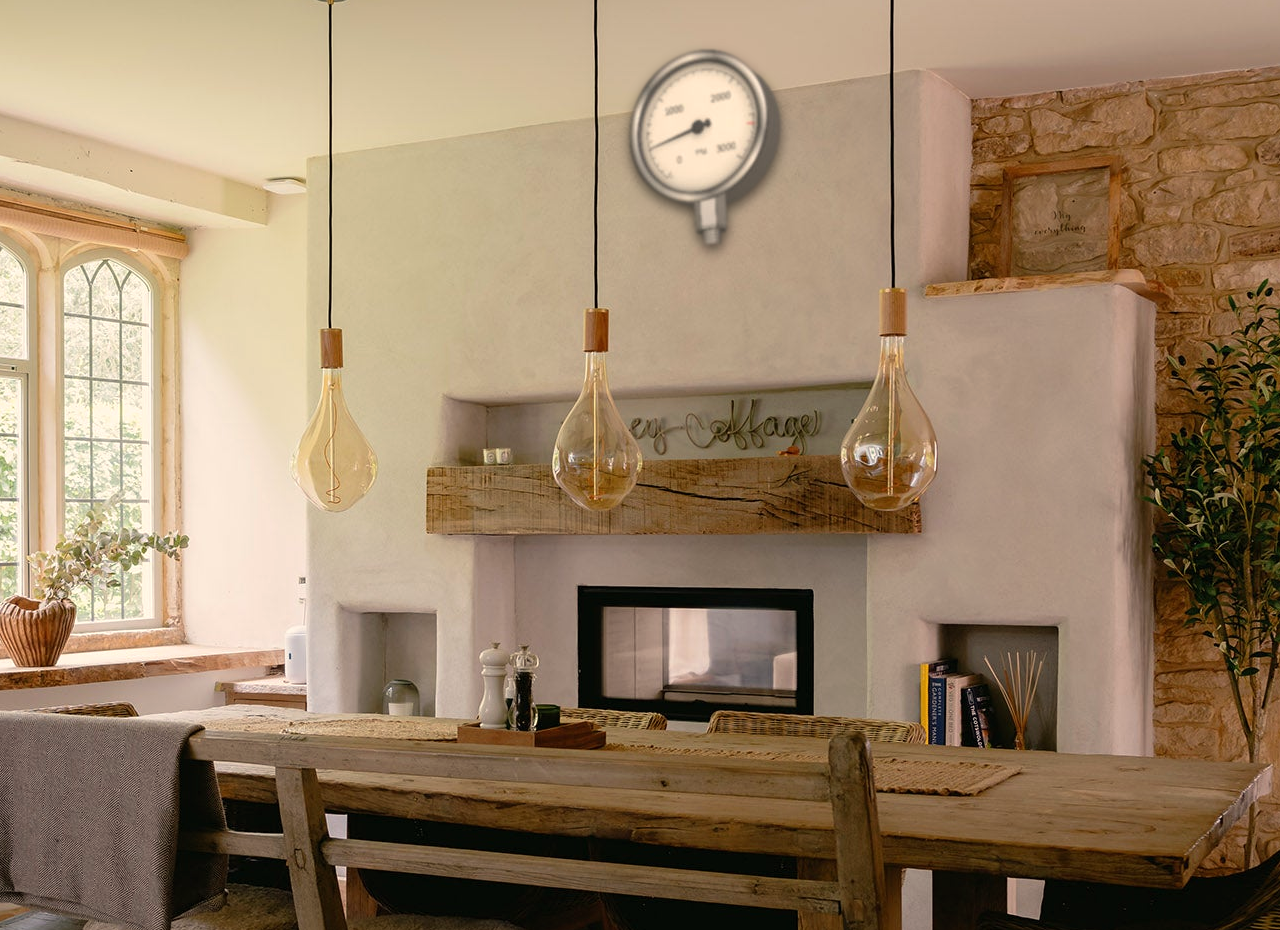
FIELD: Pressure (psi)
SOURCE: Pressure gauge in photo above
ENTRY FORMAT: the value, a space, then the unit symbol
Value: 400 psi
